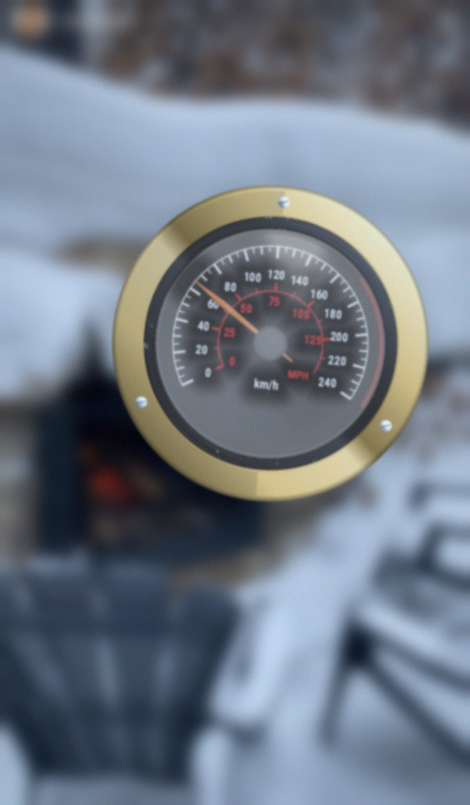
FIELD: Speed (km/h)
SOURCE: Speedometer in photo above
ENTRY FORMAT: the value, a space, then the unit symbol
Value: 65 km/h
